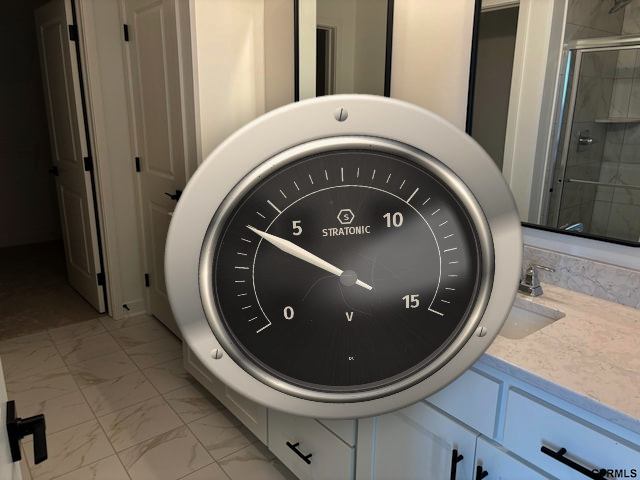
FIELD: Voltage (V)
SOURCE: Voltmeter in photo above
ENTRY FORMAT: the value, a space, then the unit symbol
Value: 4 V
